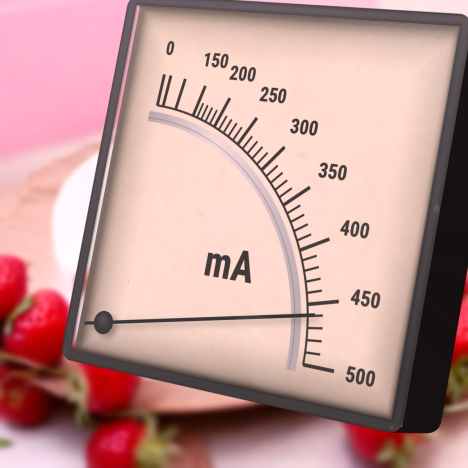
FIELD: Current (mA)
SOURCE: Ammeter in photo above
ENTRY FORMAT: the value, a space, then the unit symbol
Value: 460 mA
